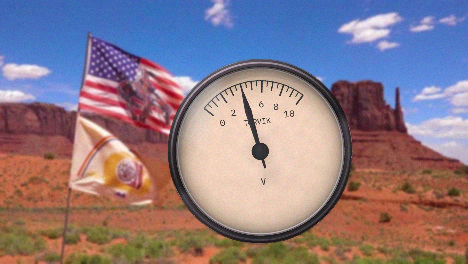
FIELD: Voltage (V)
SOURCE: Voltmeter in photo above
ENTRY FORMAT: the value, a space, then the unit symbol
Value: 4 V
